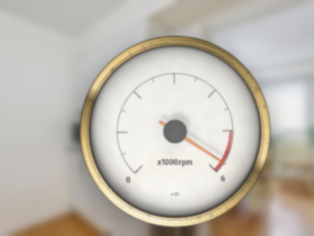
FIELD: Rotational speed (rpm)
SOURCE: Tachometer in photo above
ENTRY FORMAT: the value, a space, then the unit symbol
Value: 5750 rpm
